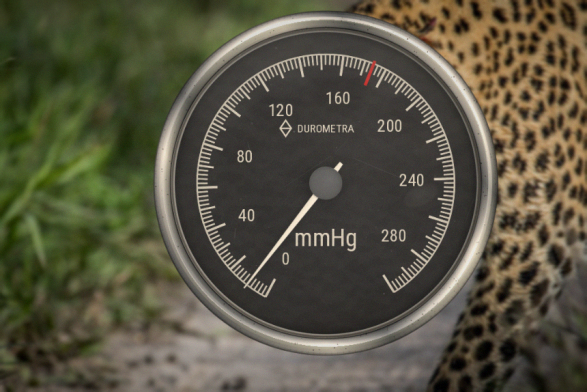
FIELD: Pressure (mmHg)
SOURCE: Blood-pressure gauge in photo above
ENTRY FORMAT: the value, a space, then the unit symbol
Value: 10 mmHg
